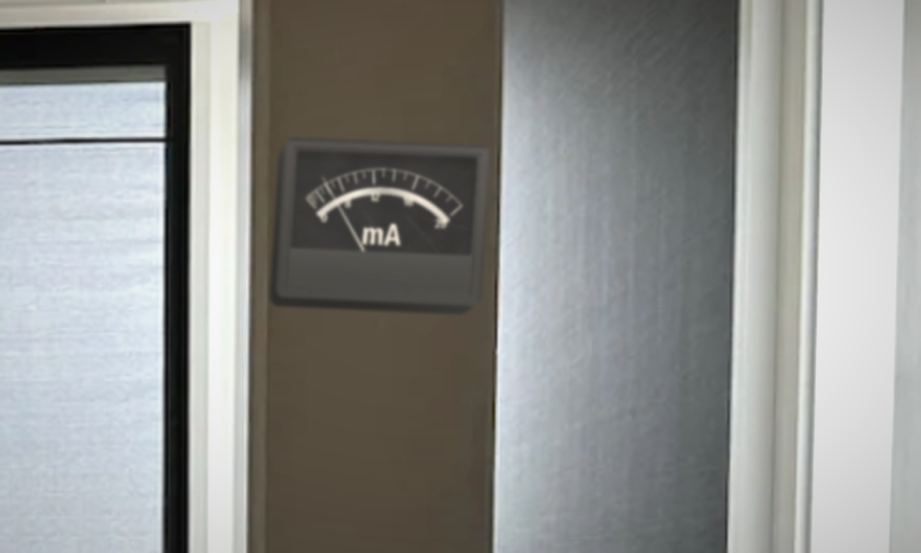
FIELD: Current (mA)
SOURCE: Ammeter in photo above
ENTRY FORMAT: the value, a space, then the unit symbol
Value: 6 mA
